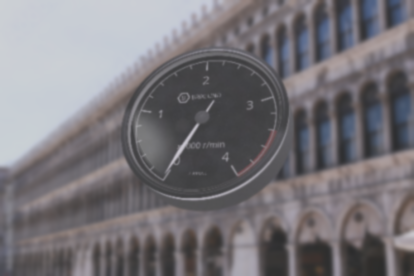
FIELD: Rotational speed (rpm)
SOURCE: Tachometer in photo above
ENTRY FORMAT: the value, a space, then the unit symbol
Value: 0 rpm
